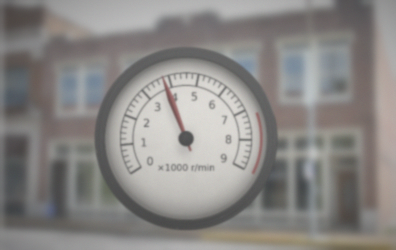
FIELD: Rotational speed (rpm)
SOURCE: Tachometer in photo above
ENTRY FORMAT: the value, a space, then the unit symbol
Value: 3800 rpm
